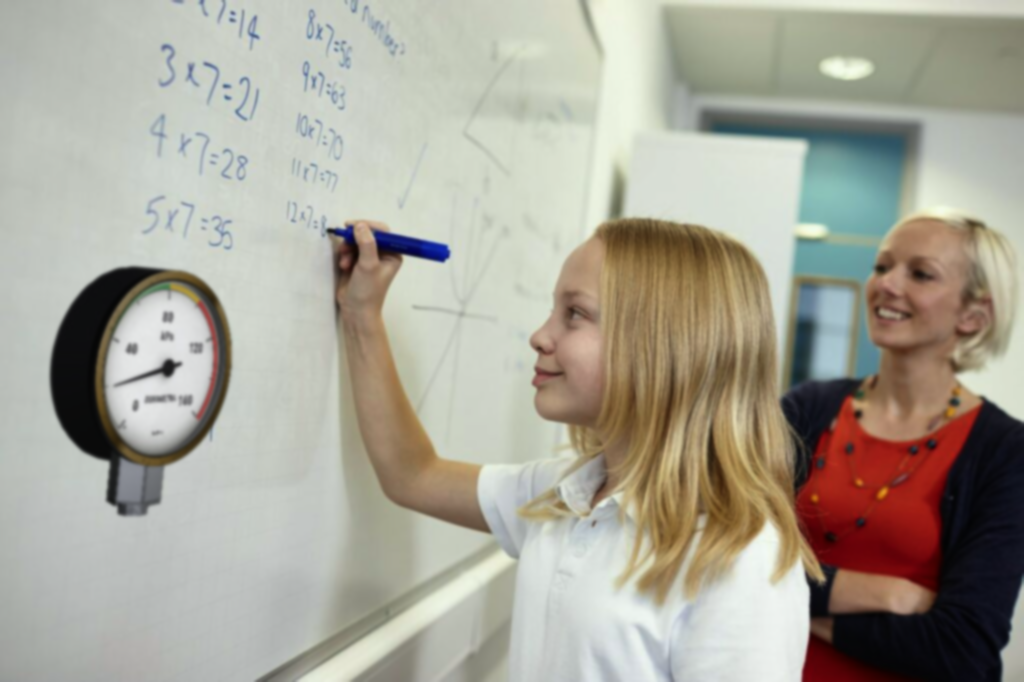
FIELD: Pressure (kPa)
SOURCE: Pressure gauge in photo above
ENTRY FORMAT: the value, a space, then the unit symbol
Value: 20 kPa
